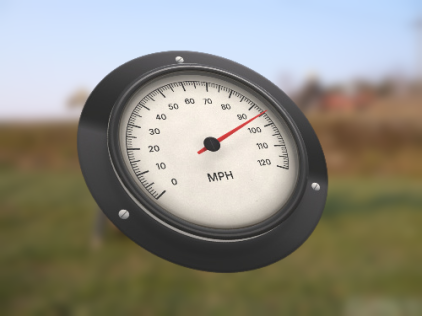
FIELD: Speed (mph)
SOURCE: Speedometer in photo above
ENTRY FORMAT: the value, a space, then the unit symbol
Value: 95 mph
